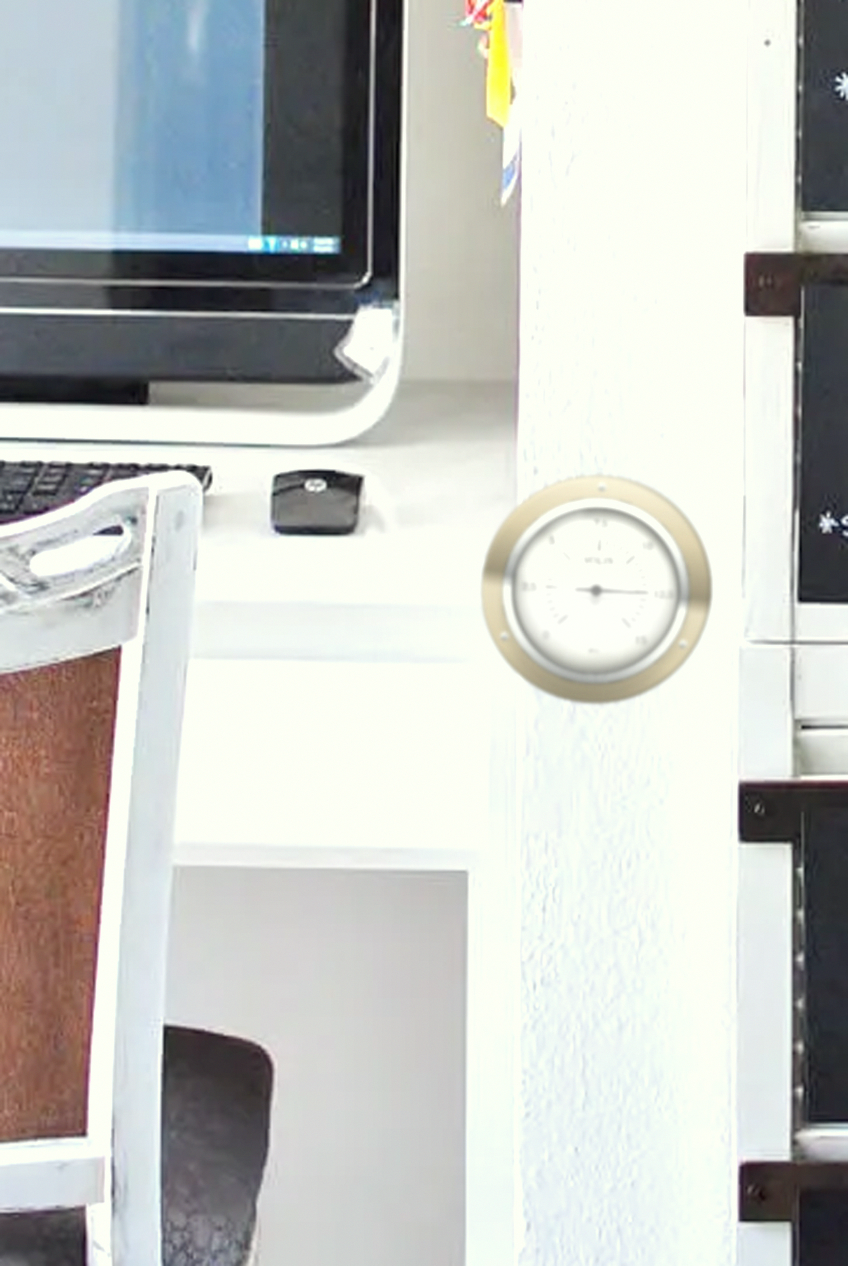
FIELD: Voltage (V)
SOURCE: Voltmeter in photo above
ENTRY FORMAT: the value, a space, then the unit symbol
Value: 12.5 V
